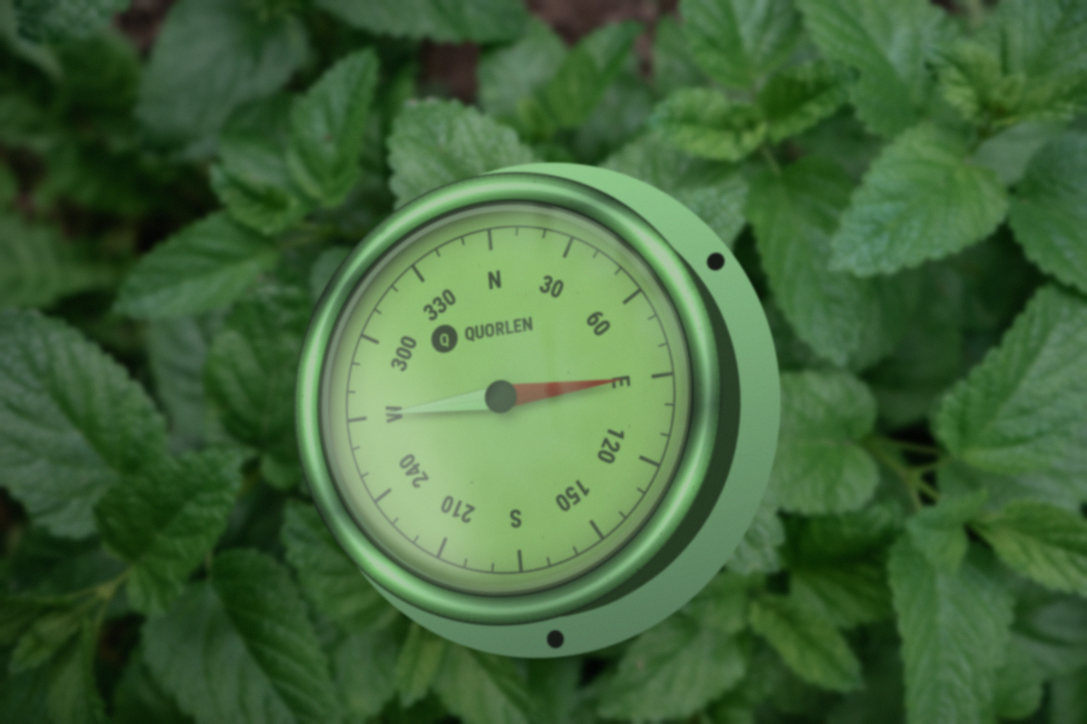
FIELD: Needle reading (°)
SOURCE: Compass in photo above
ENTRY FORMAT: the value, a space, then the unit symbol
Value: 90 °
